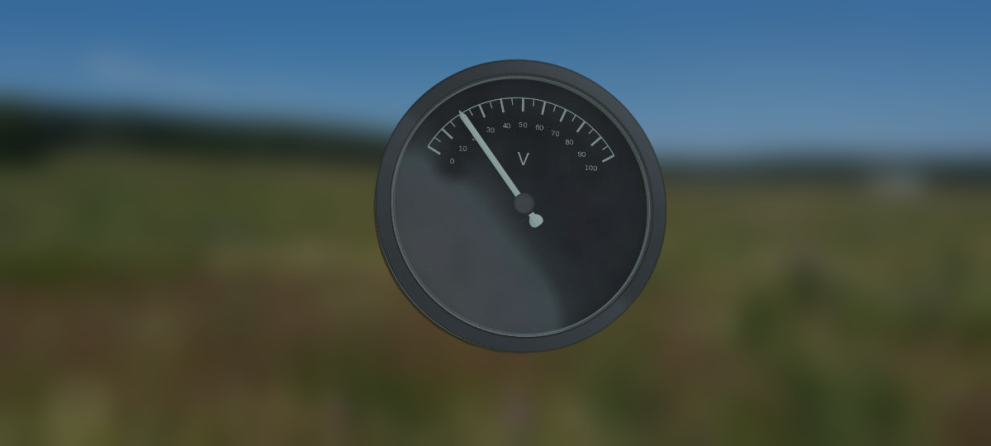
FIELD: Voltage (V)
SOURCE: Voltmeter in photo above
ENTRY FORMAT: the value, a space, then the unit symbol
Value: 20 V
